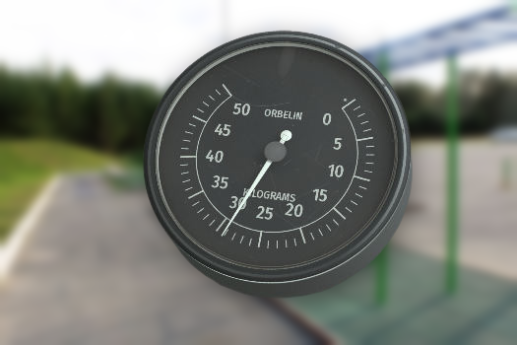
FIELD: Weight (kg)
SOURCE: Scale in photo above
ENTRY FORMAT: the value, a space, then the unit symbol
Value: 29 kg
